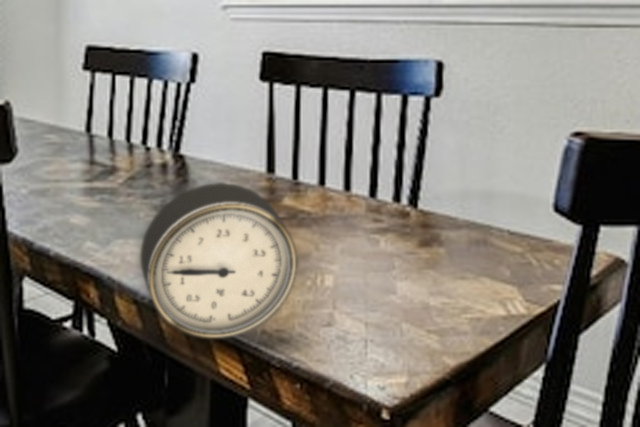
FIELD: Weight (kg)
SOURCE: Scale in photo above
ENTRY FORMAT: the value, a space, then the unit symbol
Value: 1.25 kg
